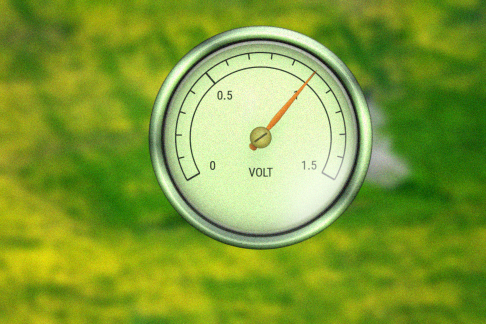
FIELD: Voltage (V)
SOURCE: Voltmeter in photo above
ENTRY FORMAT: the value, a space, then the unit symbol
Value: 1 V
